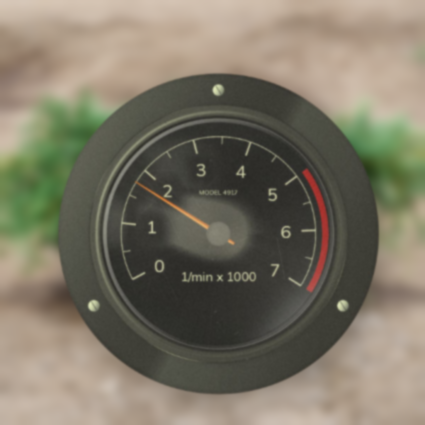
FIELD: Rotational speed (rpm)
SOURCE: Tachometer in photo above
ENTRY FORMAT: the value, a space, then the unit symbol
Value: 1750 rpm
